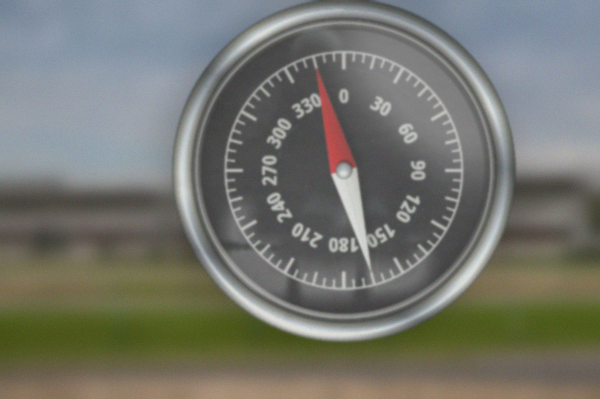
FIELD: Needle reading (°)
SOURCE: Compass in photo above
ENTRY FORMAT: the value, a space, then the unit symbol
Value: 345 °
